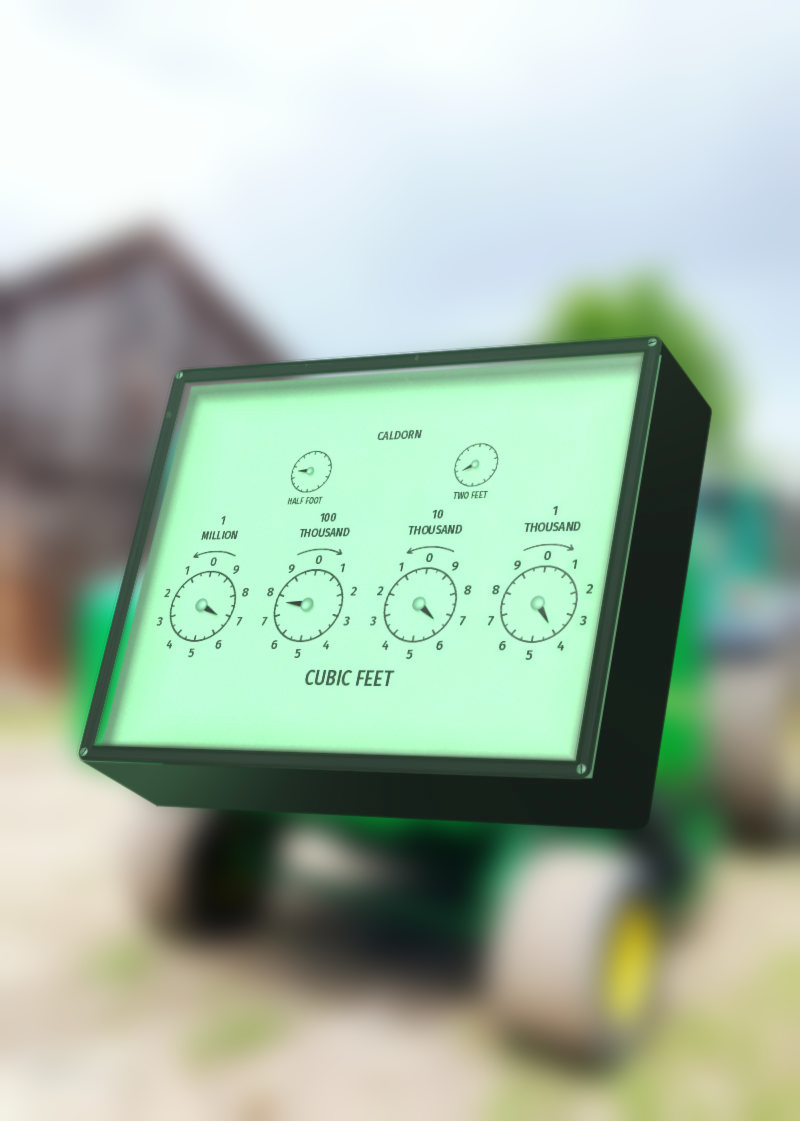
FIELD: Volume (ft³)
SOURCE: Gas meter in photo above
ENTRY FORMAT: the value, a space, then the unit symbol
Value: 676400 ft³
